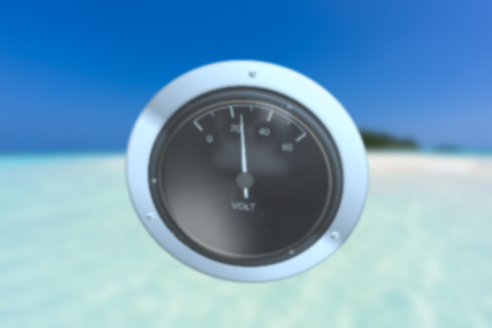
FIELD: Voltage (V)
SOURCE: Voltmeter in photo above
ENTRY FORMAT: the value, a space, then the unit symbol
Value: 25 V
